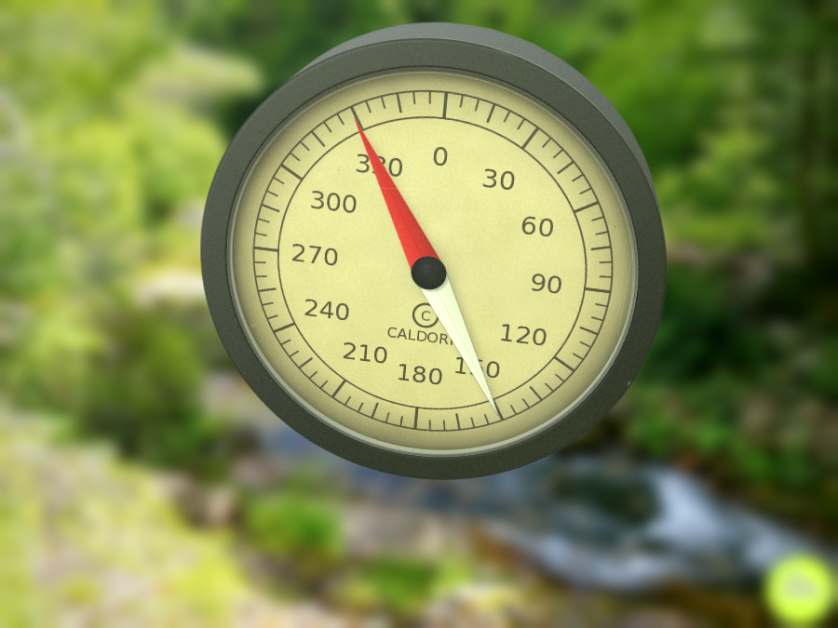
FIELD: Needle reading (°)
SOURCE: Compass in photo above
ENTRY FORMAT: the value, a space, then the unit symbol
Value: 330 °
